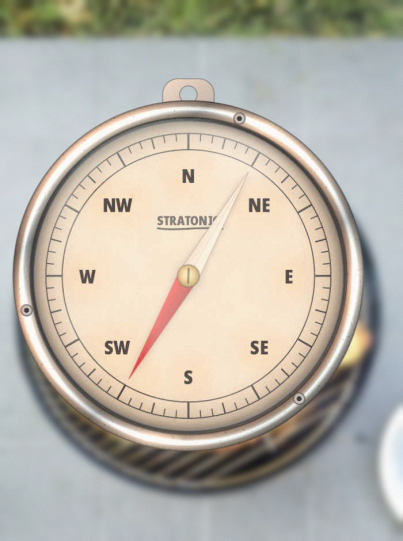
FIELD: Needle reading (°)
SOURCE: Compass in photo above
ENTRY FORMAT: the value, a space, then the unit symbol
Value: 210 °
